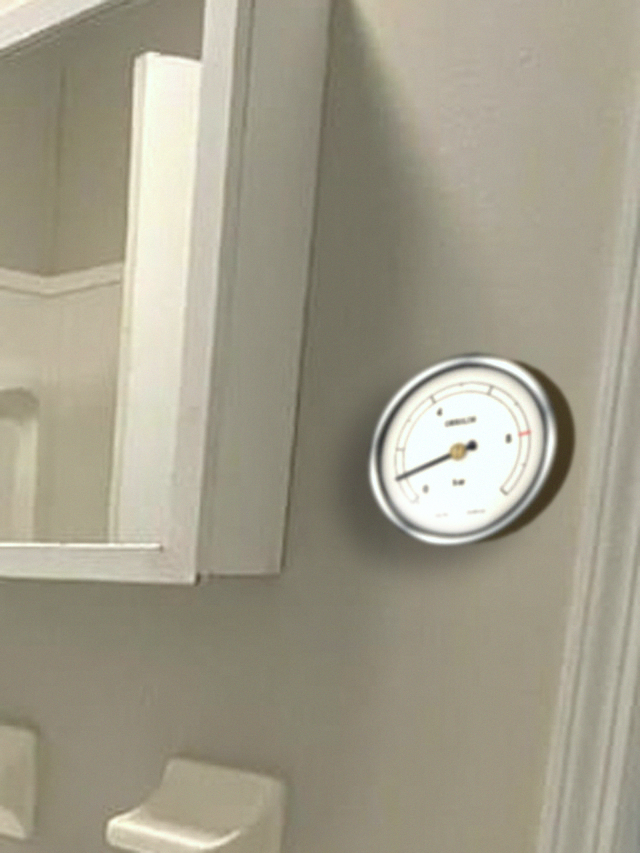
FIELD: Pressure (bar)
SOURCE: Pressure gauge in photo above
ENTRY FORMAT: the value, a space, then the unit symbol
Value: 1 bar
